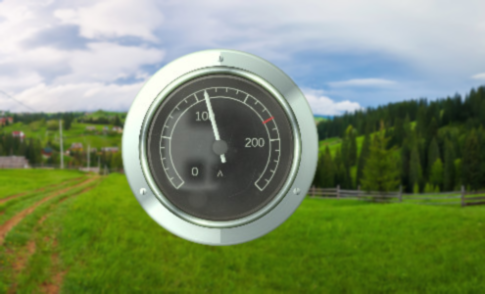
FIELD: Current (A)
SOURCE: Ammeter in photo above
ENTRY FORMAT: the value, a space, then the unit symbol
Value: 110 A
